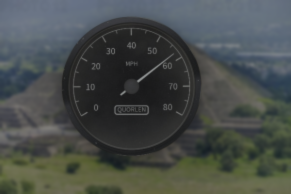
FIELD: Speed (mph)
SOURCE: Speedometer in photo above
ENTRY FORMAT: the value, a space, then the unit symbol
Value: 57.5 mph
